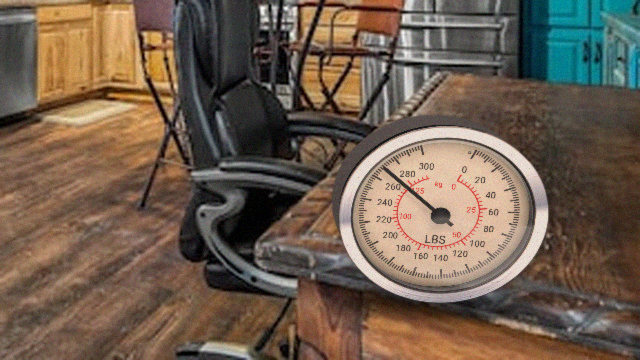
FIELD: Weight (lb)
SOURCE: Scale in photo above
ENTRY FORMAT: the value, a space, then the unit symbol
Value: 270 lb
